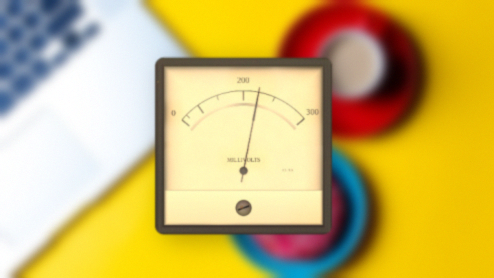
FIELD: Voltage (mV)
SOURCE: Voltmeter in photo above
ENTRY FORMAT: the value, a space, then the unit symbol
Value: 225 mV
